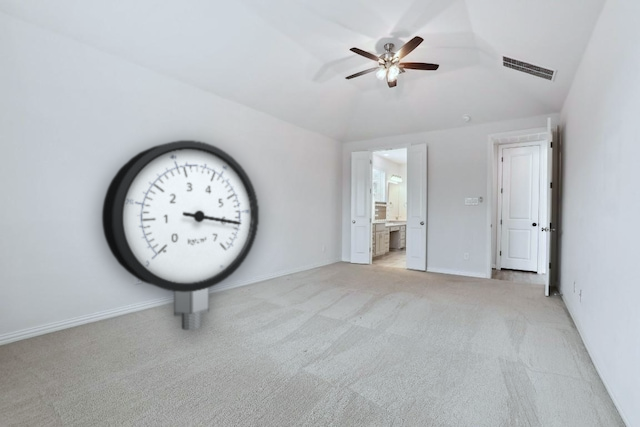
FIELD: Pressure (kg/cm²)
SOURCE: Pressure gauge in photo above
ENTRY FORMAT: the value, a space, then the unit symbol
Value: 6 kg/cm²
